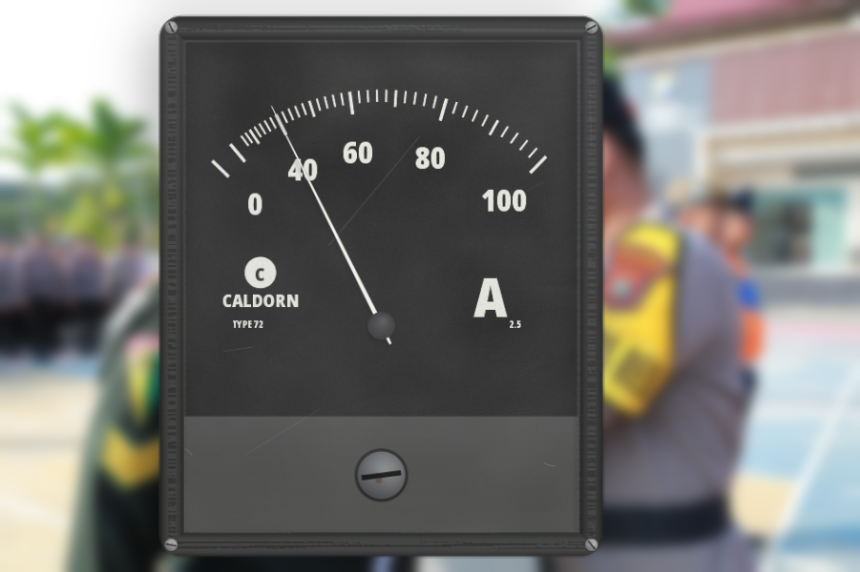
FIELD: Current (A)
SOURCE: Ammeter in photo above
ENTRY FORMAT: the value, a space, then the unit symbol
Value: 40 A
